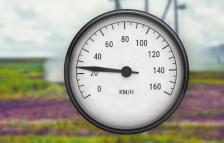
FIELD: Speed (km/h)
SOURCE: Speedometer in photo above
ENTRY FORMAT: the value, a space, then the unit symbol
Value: 25 km/h
